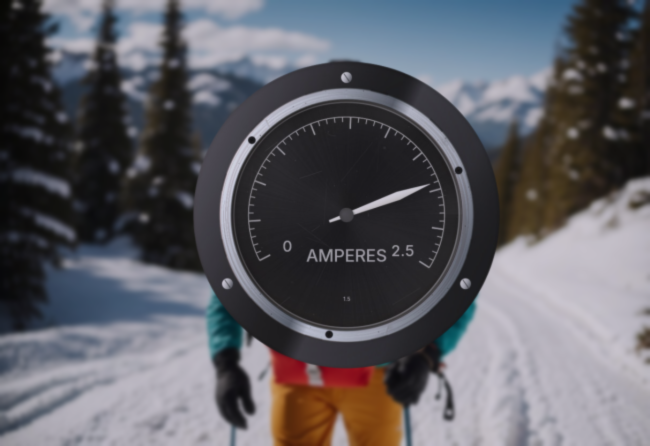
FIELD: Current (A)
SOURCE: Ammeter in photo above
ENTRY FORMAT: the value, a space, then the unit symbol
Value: 1.95 A
